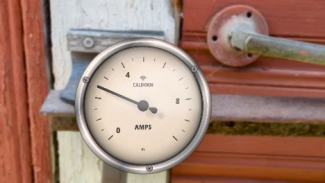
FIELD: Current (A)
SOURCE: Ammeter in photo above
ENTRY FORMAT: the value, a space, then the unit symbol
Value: 2.5 A
